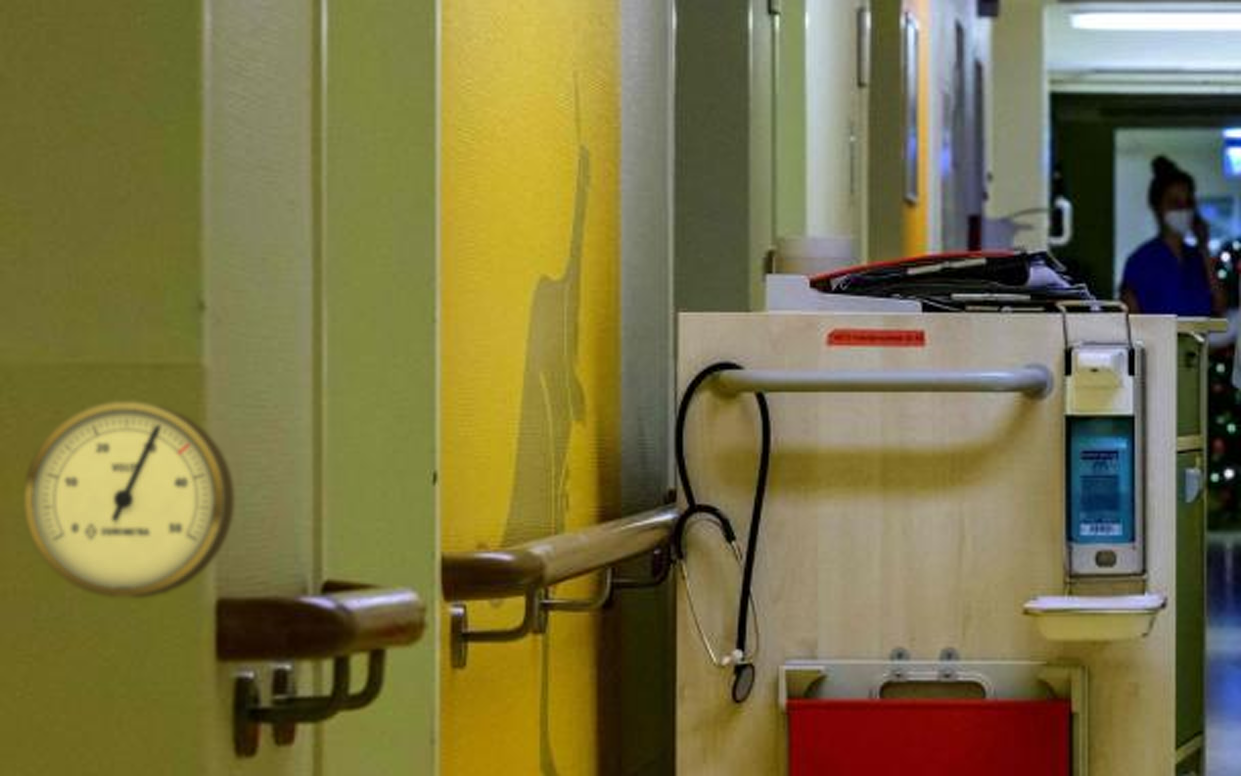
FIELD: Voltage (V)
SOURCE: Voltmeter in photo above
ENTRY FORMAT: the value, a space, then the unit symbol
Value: 30 V
